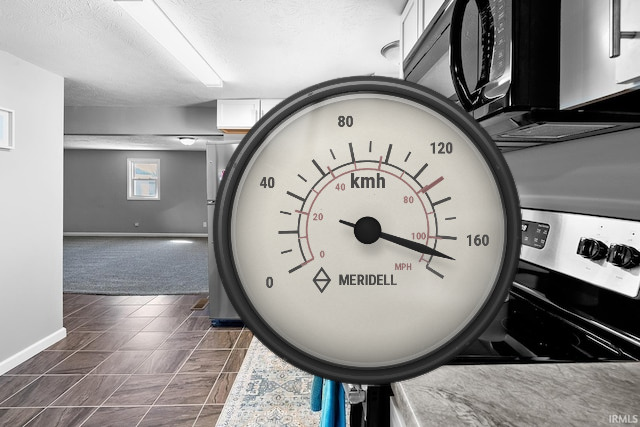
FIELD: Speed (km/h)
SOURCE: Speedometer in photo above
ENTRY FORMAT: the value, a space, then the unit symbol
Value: 170 km/h
